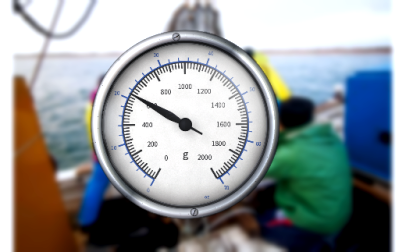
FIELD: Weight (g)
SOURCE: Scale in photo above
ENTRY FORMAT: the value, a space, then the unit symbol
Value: 600 g
